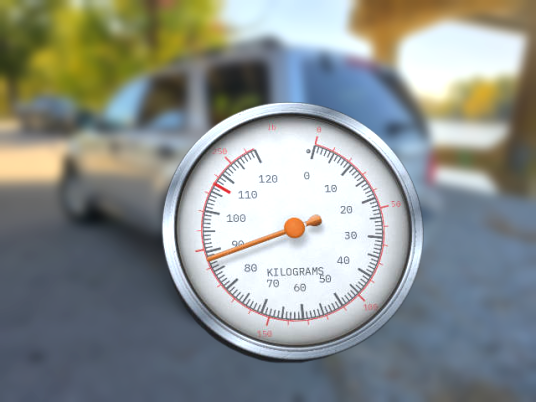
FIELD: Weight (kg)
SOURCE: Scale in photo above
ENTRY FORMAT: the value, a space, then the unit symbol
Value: 88 kg
